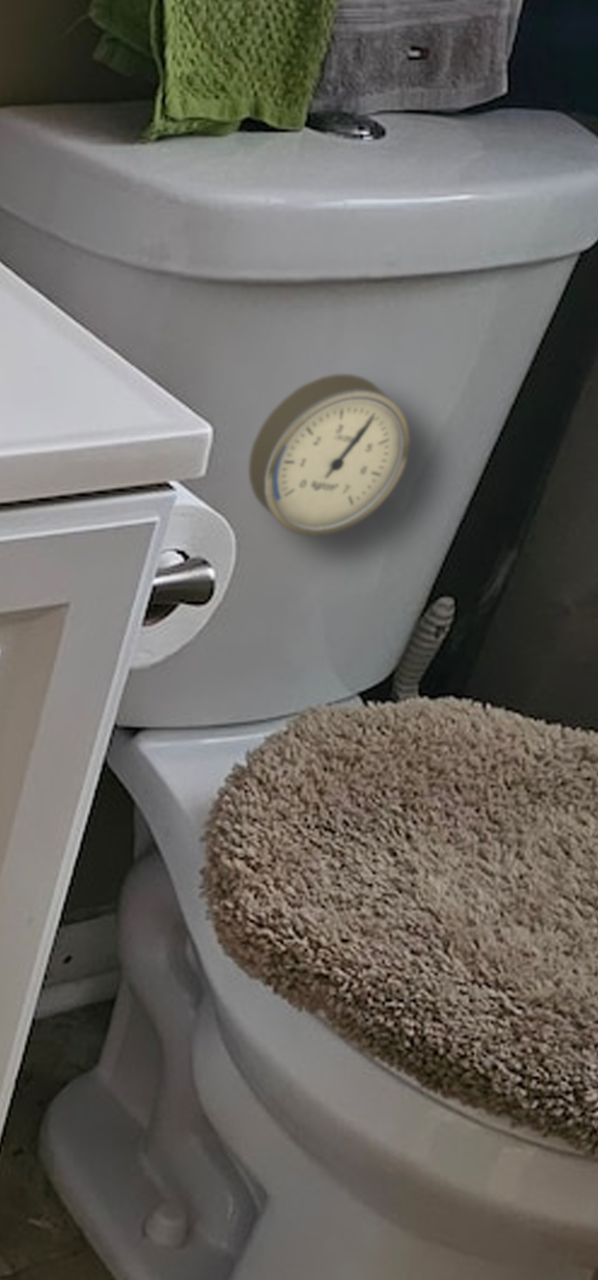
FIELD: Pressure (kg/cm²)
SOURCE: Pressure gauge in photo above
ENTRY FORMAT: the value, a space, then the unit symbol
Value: 4 kg/cm²
